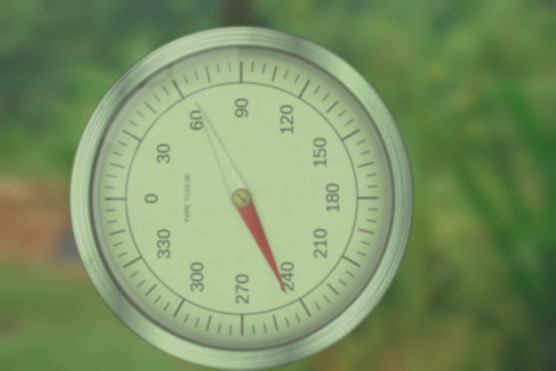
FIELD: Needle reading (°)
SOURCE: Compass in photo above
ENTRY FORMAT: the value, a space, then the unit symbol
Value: 245 °
